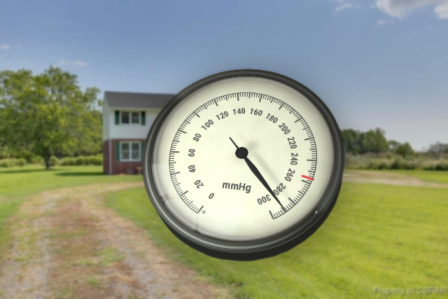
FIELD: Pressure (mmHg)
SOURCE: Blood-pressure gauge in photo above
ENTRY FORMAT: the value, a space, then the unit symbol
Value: 290 mmHg
